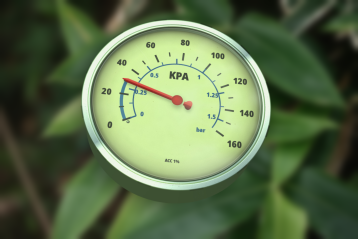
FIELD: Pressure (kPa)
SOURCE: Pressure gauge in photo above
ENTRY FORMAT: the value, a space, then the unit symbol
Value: 30 kPa
